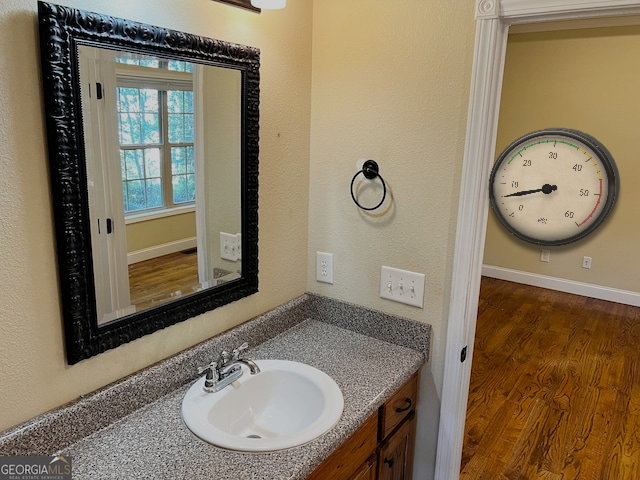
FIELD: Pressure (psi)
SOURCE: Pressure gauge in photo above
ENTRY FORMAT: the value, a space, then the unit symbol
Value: 6 psi
